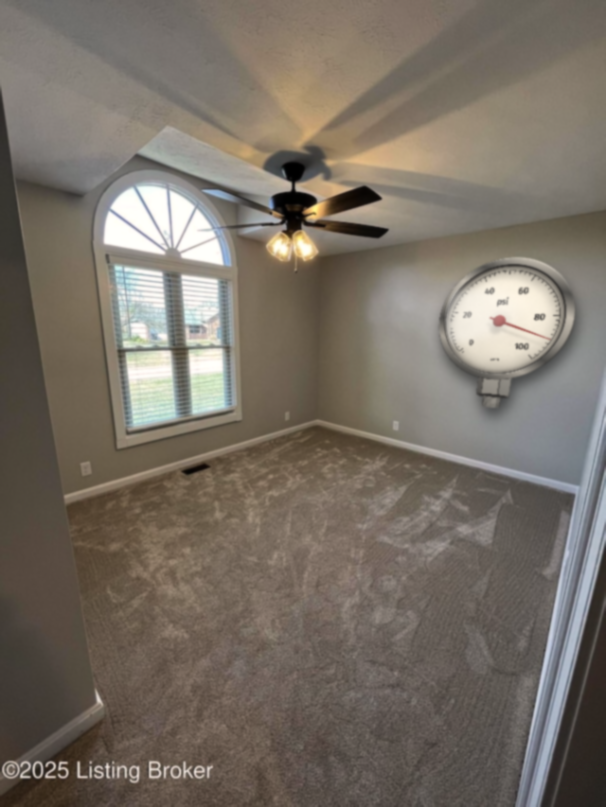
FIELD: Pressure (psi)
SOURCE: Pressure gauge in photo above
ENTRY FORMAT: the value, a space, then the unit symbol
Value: 90 psi
